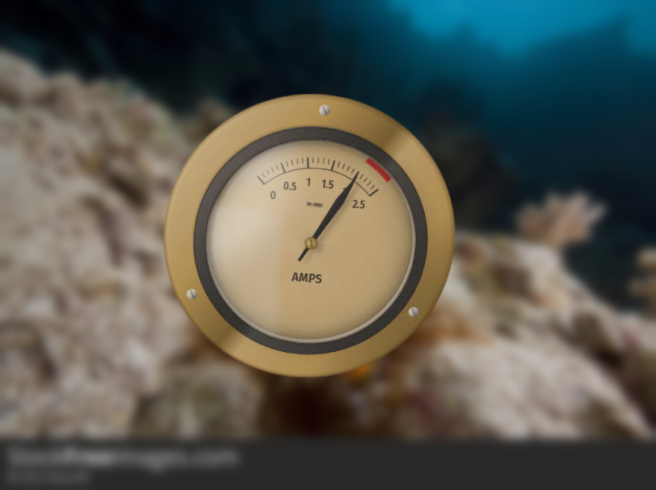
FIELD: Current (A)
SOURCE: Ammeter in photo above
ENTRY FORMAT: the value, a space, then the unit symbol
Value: 2 A
